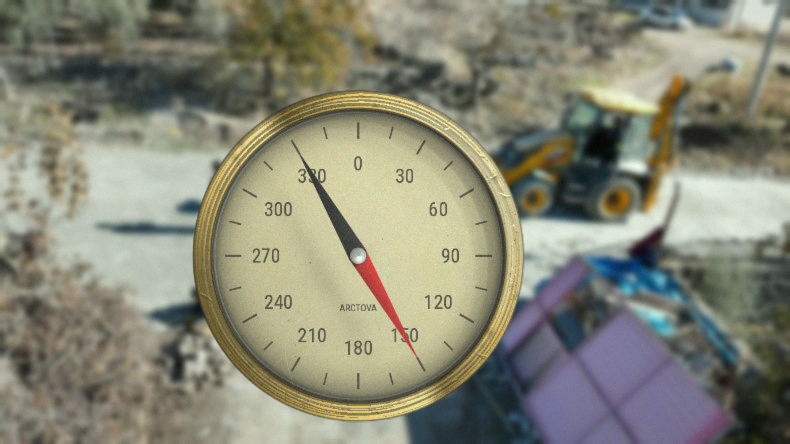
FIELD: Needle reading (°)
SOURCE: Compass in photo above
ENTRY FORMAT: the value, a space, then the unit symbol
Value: 150 °
